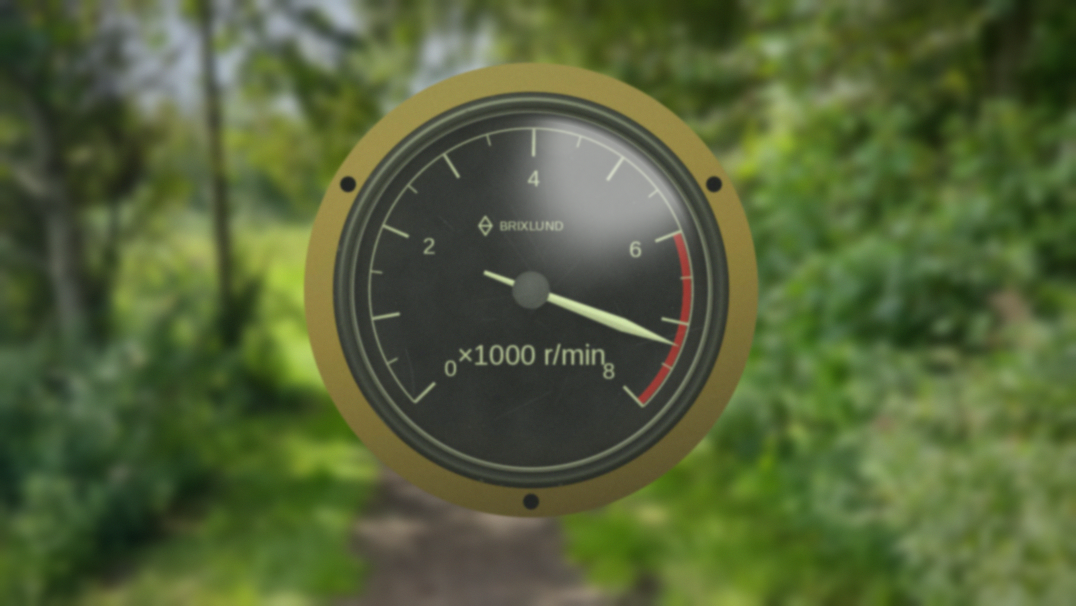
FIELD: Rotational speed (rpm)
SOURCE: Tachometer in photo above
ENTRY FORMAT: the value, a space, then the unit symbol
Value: 7250 rpm
